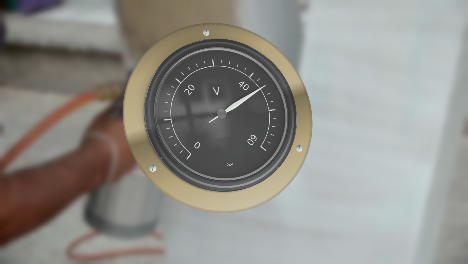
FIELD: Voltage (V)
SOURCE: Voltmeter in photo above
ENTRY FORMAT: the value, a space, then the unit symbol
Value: 44 V
